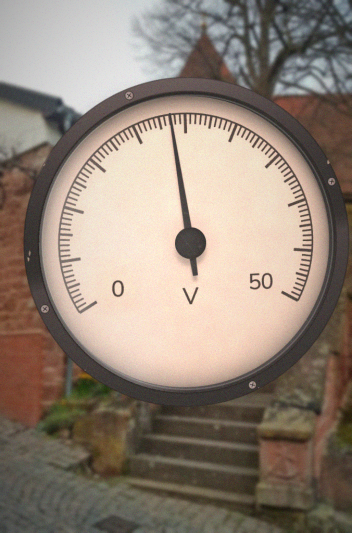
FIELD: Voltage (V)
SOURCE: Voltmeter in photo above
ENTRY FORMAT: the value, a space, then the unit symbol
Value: 23.5 V
